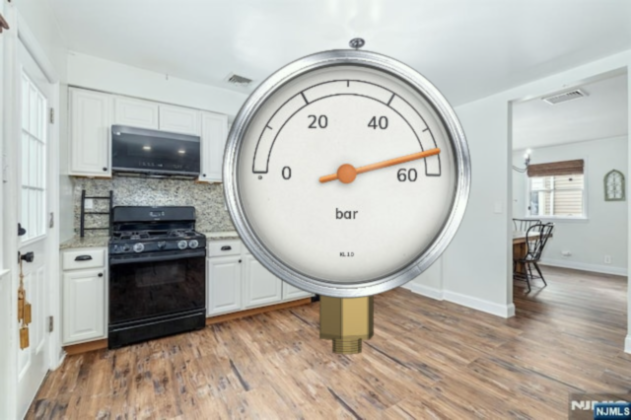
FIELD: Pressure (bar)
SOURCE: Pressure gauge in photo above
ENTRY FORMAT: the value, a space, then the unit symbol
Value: 55 bar
